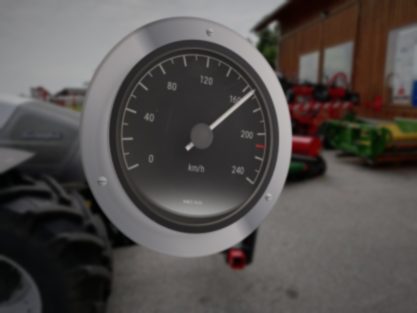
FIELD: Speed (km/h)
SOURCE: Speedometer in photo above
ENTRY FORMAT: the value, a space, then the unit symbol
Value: 165 km/h
